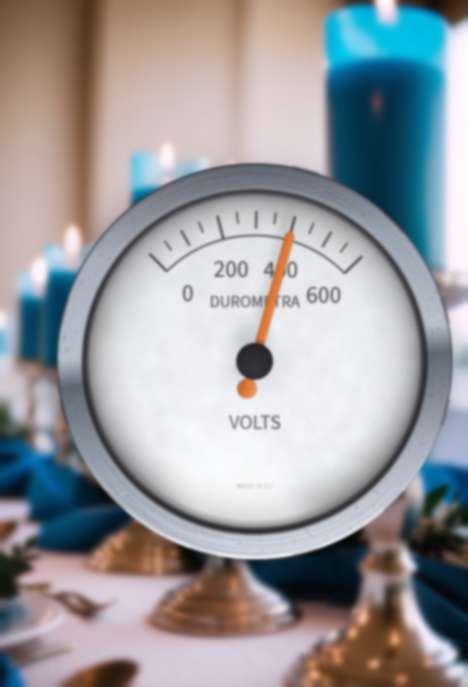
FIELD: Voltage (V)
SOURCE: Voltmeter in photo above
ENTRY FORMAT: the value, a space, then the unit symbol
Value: 400 V
